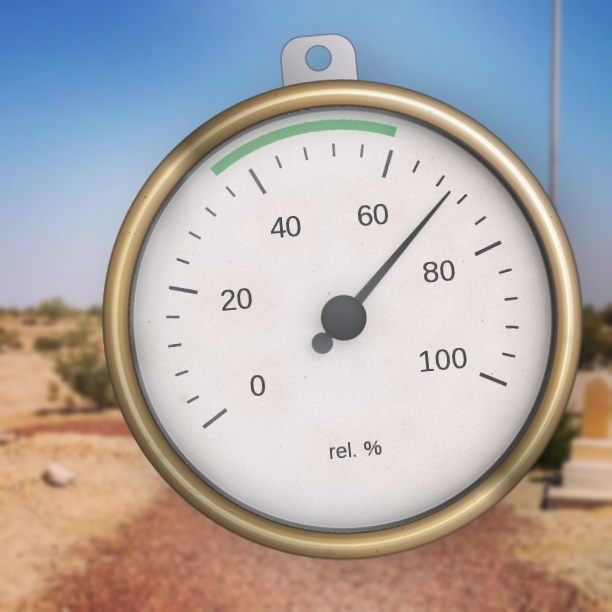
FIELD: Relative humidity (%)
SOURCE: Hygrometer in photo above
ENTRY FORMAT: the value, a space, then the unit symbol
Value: 70 %
